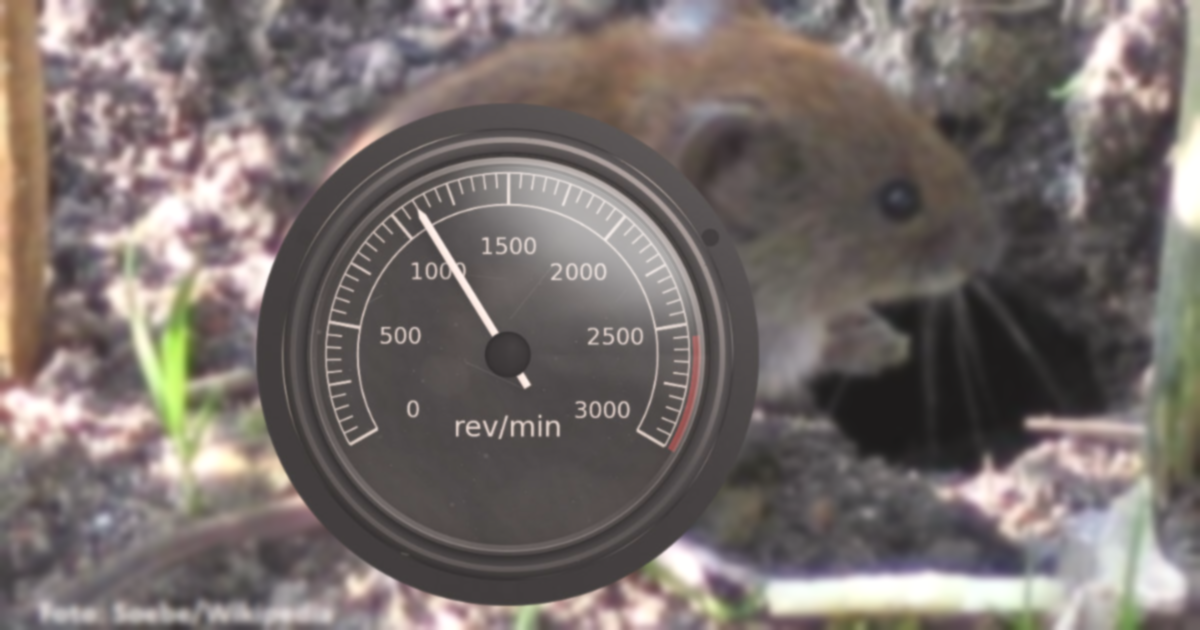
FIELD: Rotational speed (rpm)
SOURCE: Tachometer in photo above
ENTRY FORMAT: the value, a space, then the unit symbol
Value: 1100 rpm
